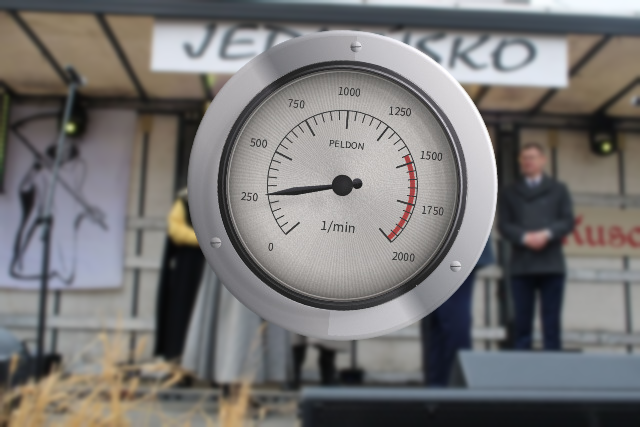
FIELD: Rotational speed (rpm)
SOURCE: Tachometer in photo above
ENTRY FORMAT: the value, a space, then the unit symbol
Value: 250 rpm
